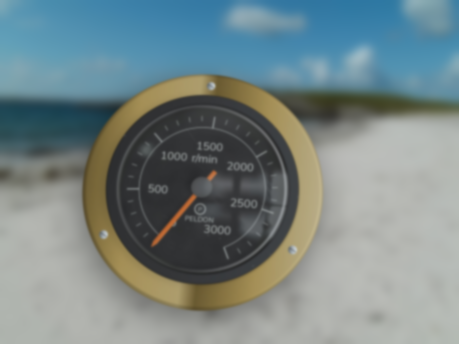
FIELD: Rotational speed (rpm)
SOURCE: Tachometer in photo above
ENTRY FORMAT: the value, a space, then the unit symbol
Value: 0 rpm
